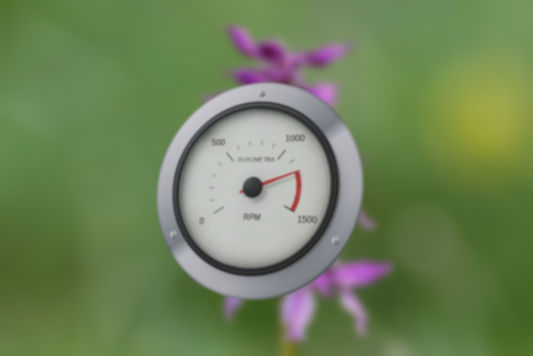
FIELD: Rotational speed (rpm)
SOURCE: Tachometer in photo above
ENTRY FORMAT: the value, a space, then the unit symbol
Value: 1200 rpm
